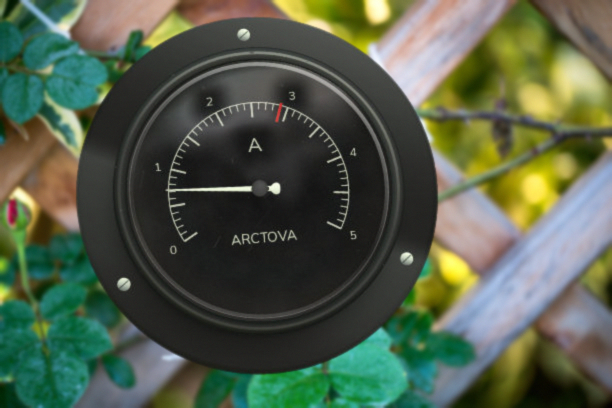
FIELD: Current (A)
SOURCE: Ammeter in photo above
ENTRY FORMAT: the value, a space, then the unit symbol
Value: 0.7 A
